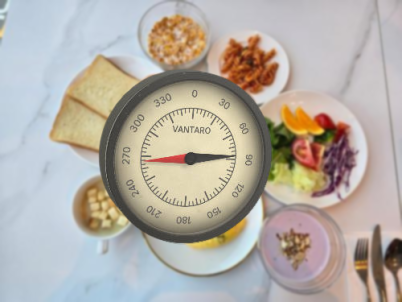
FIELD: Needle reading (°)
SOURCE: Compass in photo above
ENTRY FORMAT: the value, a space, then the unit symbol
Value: 265 °
